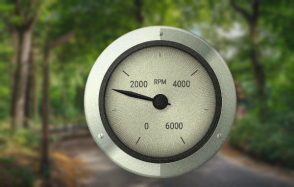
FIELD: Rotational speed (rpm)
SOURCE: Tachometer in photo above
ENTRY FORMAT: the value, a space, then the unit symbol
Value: 1500 rpm
